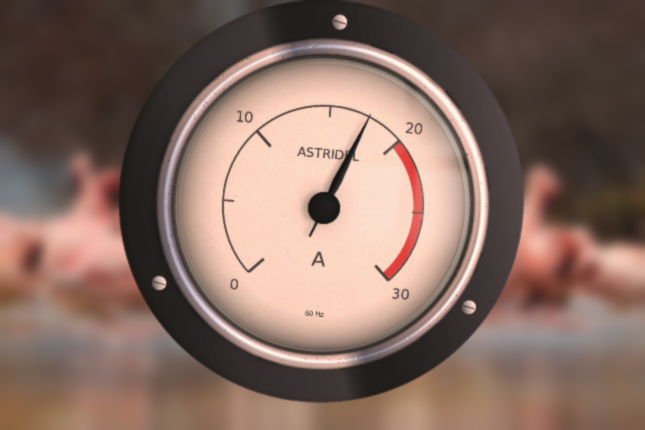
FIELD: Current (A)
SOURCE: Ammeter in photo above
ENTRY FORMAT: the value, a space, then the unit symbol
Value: 17.5 A
